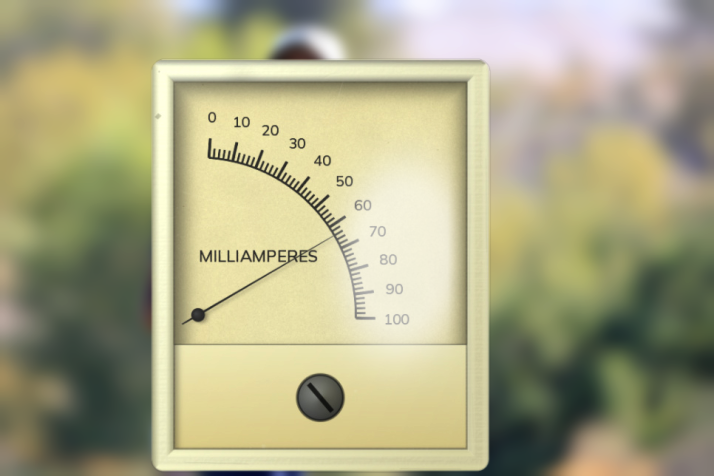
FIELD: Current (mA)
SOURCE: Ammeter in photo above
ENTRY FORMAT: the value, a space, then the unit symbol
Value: 64 mA
